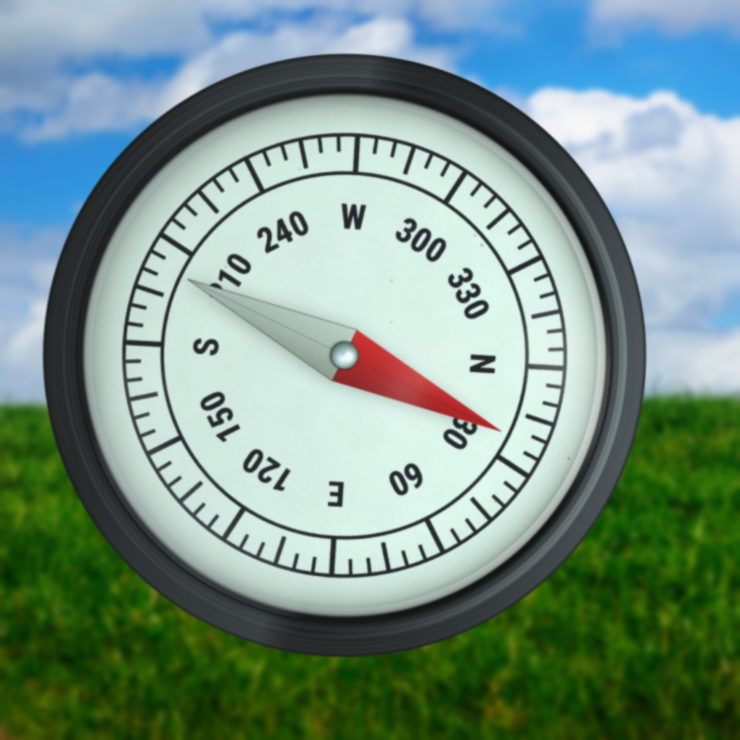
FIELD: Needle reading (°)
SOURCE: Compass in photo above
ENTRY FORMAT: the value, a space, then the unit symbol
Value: 22.5 °
